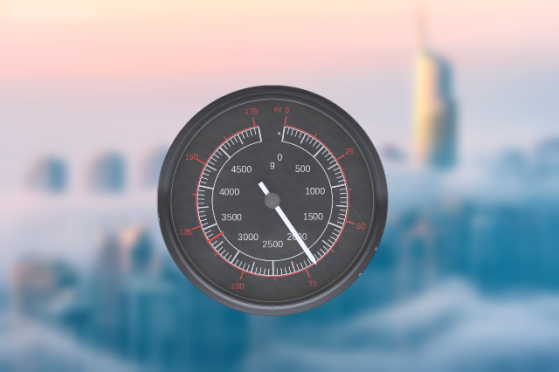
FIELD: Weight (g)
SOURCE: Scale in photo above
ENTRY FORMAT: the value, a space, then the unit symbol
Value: 2000 g
